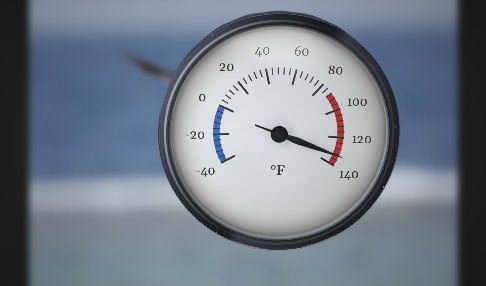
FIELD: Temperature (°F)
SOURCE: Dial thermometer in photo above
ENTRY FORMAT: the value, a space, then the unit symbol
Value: 132 °F
